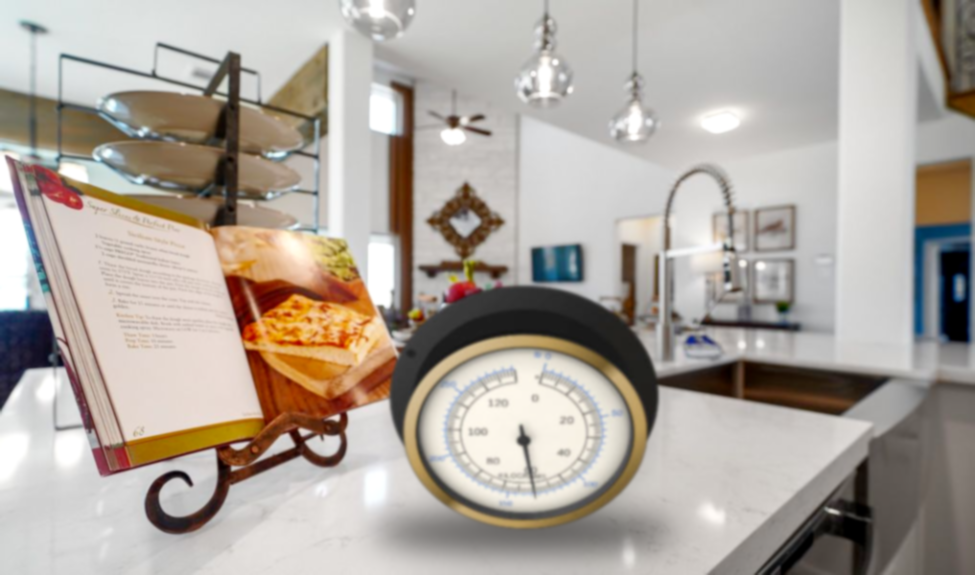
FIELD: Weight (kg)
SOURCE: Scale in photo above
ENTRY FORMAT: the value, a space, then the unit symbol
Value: 60 kg
